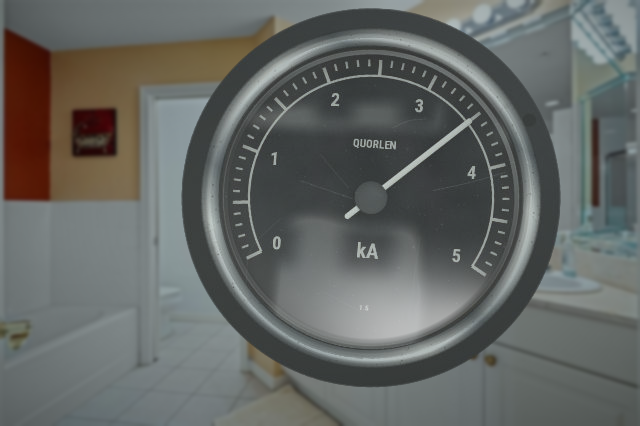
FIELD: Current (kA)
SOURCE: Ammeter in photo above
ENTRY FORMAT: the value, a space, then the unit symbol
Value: 3.5 kA
